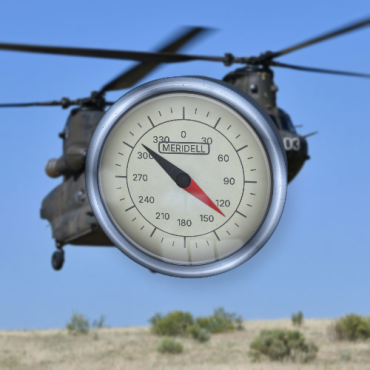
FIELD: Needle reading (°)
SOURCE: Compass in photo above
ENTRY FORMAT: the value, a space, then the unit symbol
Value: 130 °
